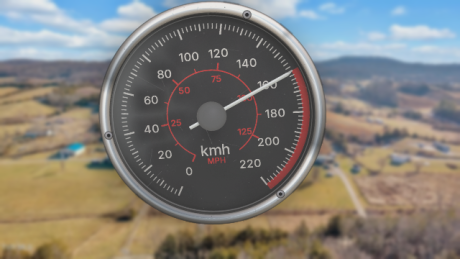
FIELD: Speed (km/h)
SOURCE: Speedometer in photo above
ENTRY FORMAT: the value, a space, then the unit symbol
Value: 160 km/h
